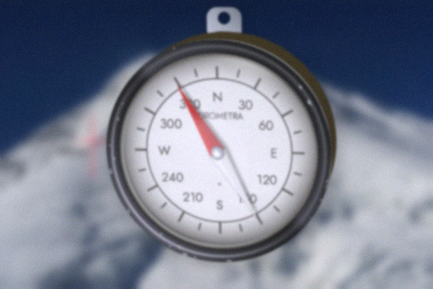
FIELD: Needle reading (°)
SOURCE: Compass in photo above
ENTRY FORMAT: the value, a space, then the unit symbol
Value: 330 °
